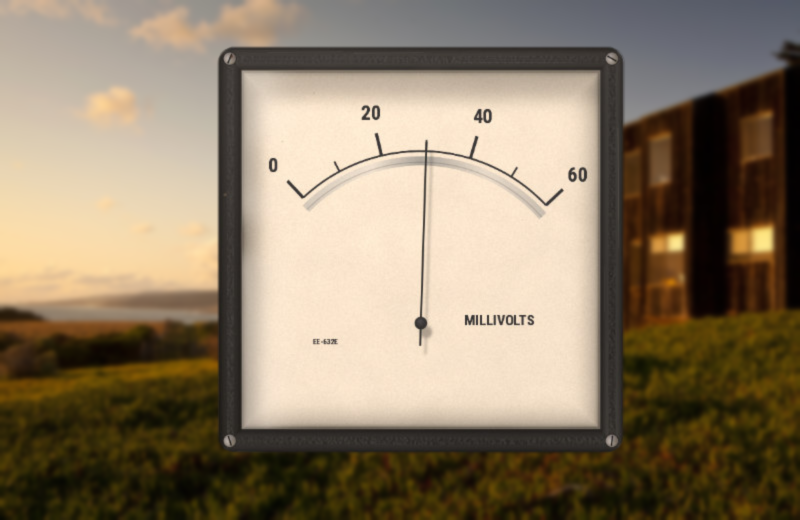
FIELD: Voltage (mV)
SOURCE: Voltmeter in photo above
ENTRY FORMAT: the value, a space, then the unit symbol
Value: 30 mV
